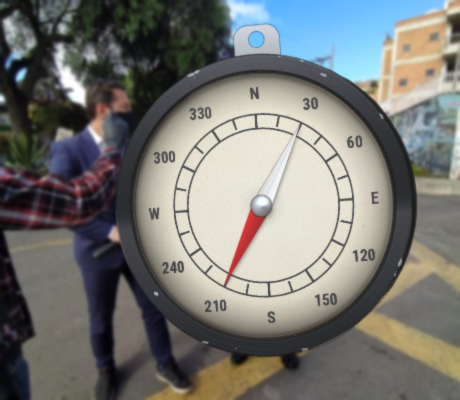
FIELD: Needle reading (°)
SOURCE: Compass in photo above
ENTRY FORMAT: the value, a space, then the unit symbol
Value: 210 °
